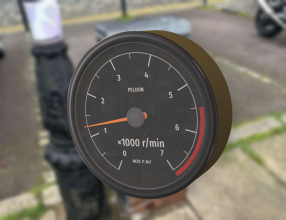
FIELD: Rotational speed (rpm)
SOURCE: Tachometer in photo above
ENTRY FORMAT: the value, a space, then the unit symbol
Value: 1250 rpm
